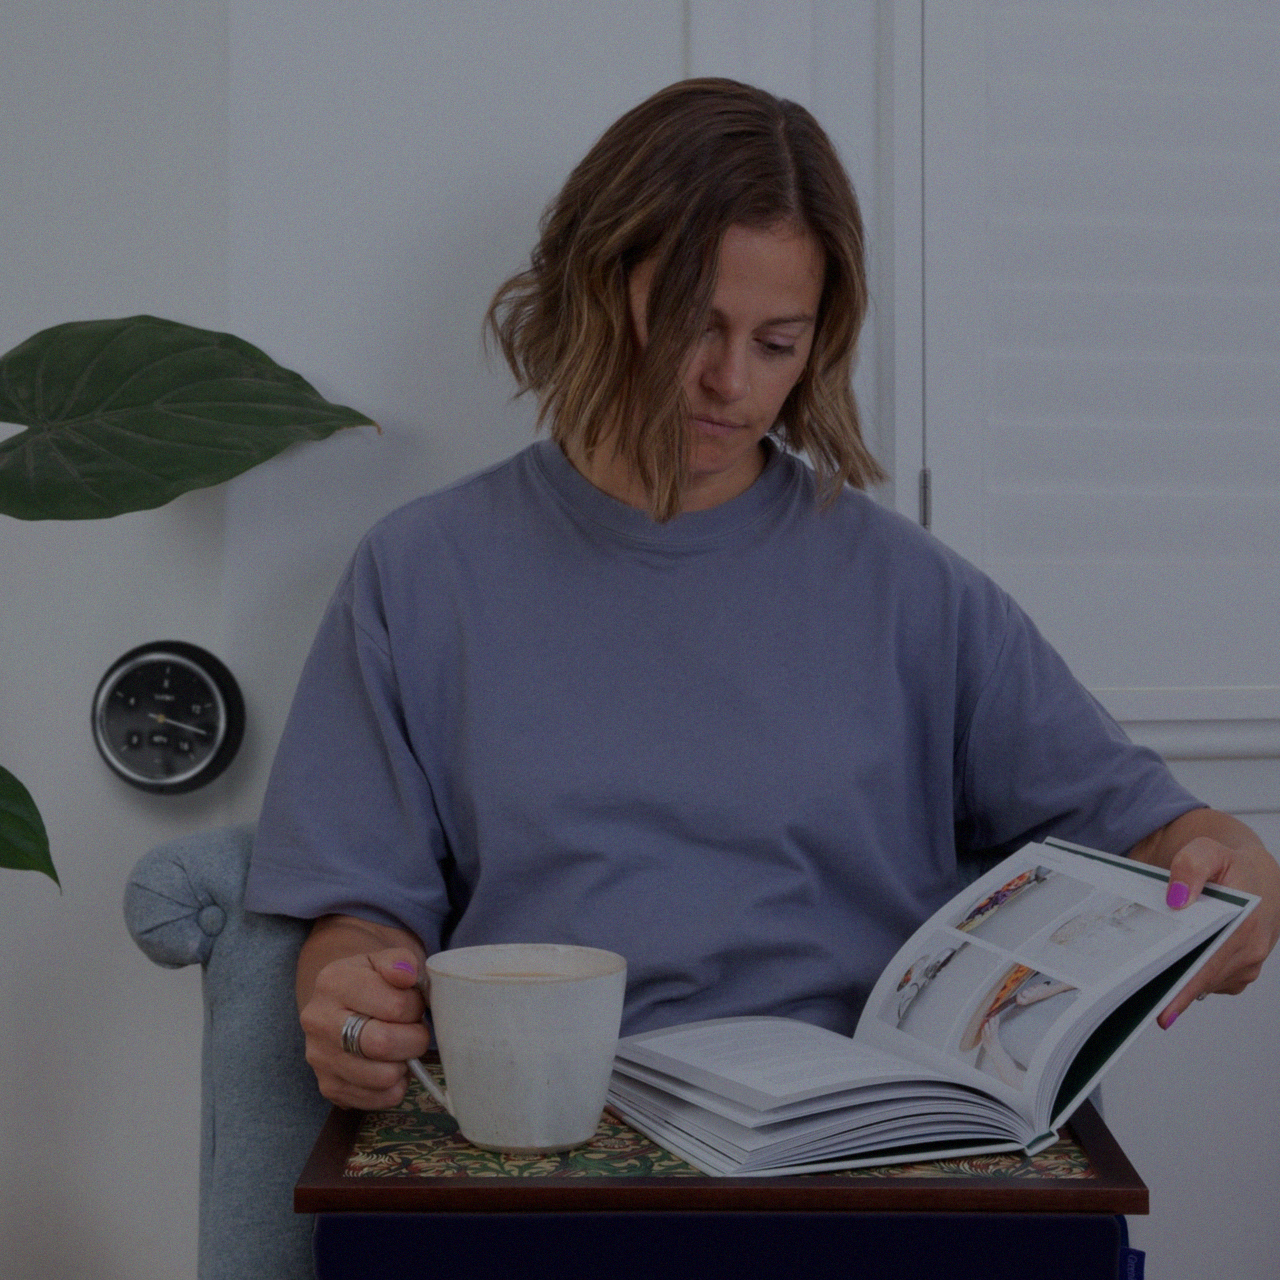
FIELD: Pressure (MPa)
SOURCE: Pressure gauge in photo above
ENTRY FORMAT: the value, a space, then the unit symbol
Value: 14 MPa
